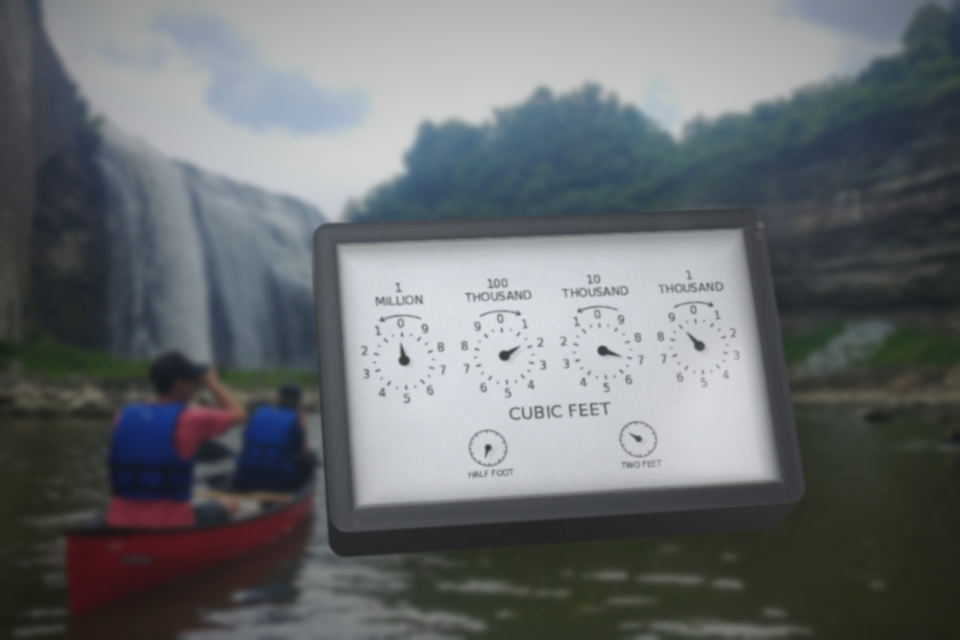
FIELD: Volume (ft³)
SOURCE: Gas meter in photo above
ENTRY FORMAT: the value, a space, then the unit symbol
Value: 16900 ft³
